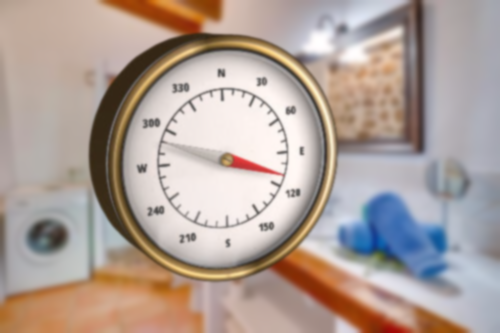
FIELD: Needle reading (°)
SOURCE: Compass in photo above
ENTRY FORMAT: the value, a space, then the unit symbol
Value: 110 °
